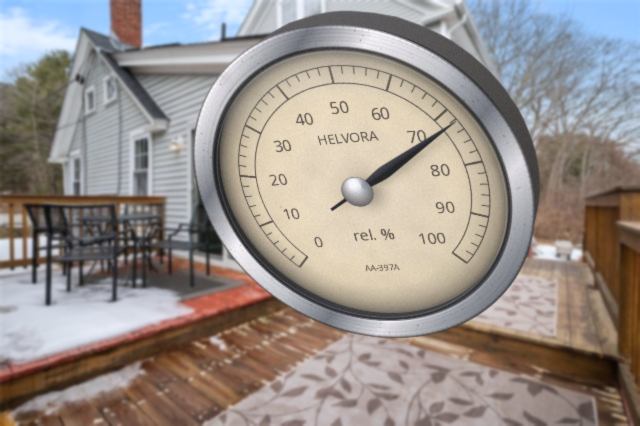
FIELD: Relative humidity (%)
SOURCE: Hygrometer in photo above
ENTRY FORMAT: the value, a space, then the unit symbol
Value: 72 %
